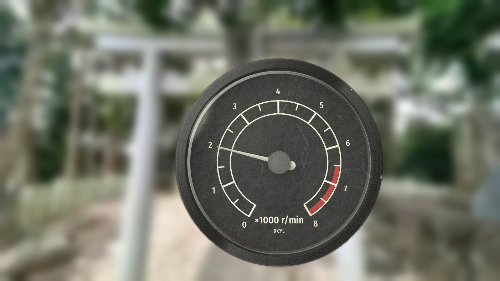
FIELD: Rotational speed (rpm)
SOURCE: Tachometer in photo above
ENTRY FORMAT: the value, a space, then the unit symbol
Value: 2000 rpm
